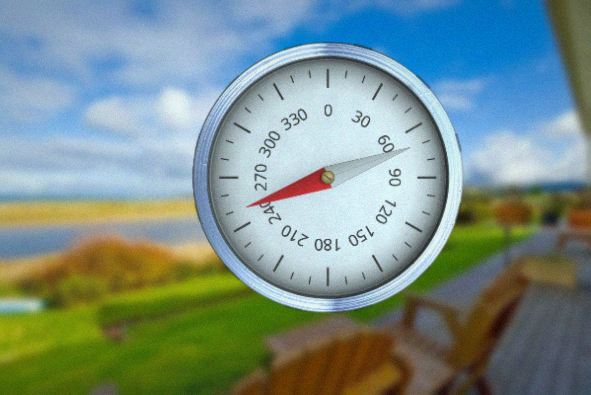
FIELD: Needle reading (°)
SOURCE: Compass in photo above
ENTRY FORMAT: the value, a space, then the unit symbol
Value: 250 °
